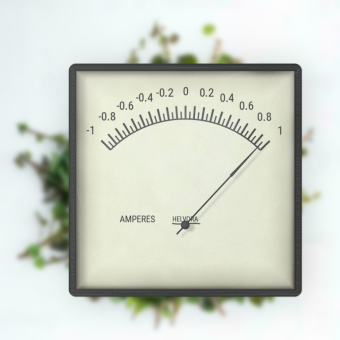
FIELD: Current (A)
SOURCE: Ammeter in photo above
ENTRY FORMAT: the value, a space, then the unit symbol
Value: 0.95 A
